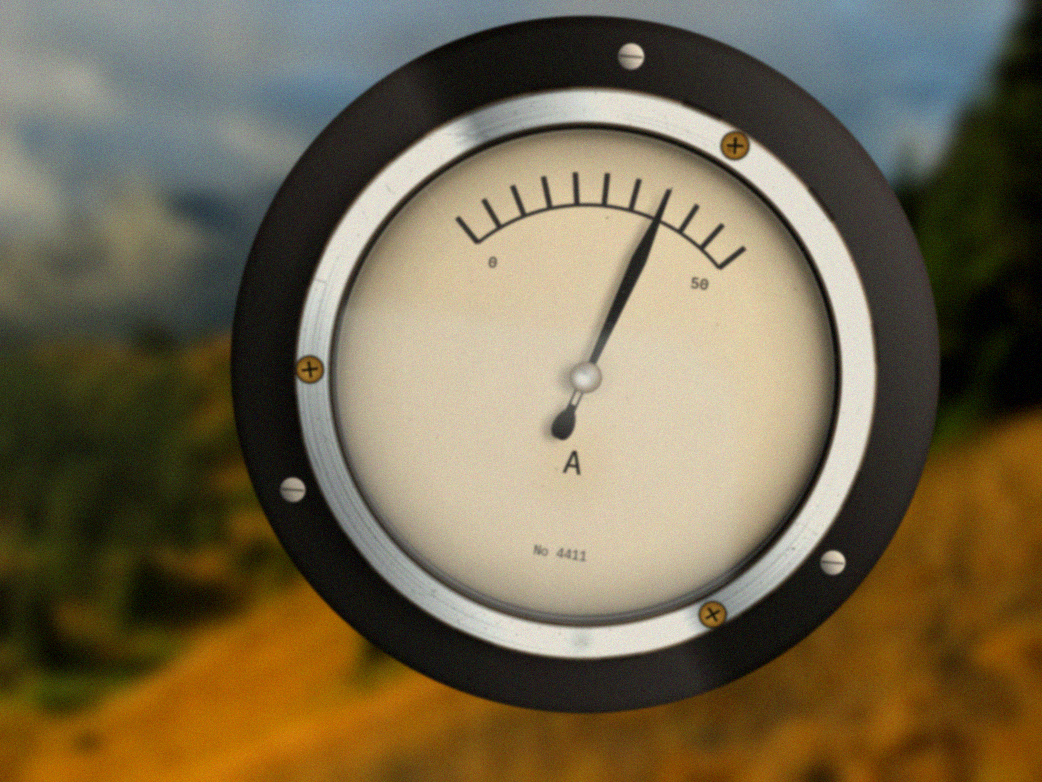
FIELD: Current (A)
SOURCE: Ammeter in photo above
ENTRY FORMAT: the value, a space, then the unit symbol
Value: 35 A
